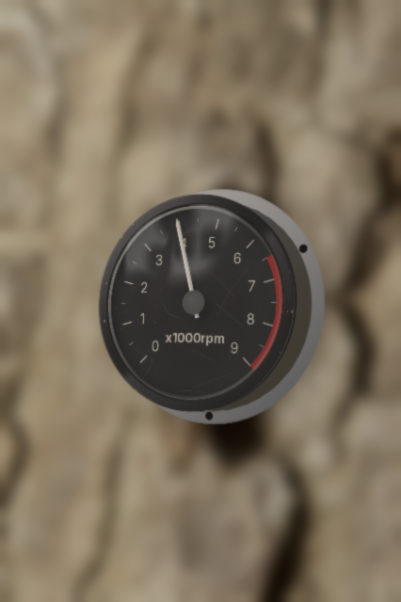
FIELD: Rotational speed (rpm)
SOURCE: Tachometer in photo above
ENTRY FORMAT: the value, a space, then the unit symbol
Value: 4000 rpm
